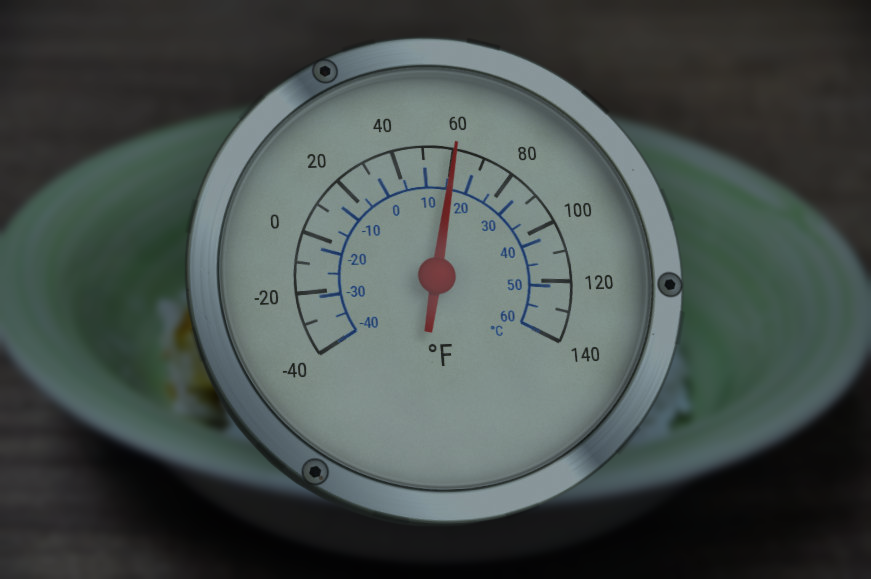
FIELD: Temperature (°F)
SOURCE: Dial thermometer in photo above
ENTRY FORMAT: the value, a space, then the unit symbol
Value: 60 °F
